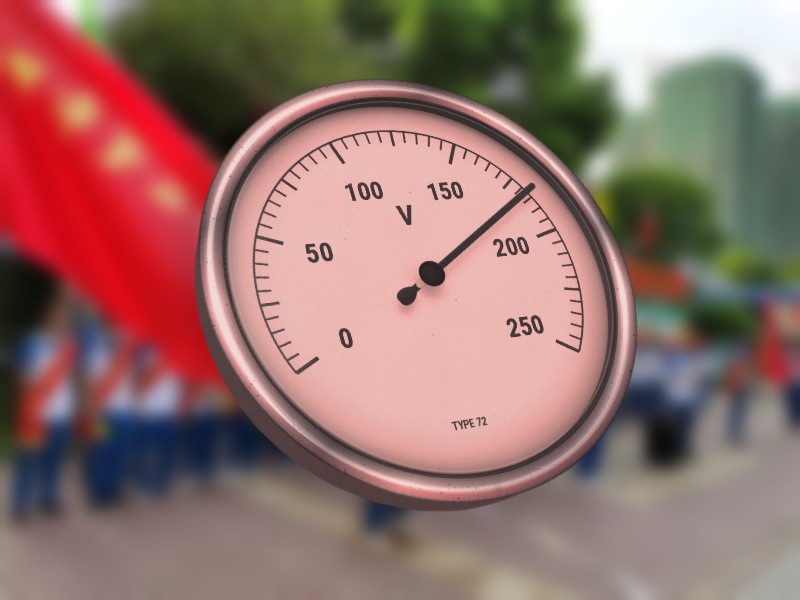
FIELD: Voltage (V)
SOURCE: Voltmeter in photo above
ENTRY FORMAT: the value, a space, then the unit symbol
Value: 182.5 V
